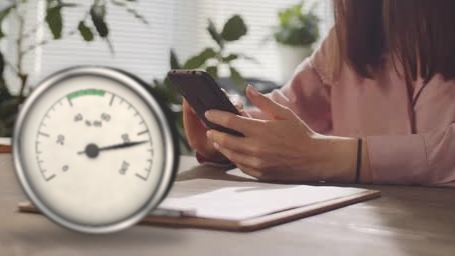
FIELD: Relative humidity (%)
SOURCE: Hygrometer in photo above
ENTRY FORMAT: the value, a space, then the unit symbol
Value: 84 %
